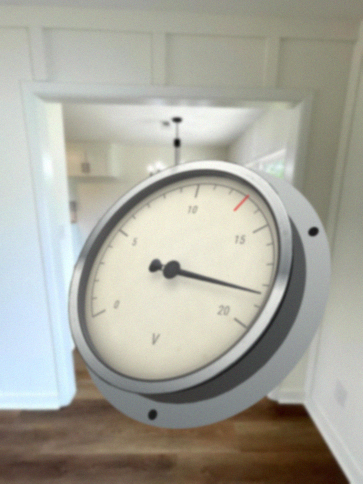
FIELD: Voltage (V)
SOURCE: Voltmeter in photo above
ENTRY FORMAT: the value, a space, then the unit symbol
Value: 18.5 V
